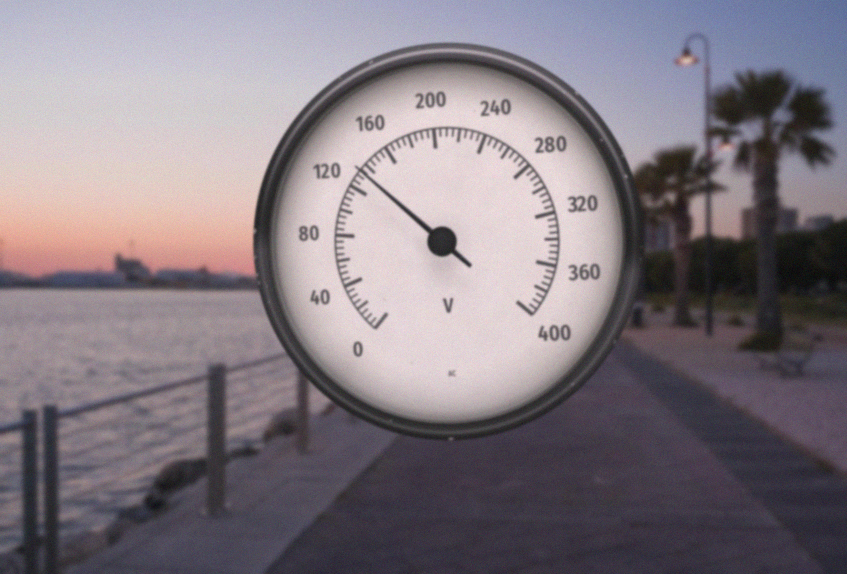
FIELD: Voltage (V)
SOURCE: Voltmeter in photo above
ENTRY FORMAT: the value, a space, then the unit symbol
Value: 135 V
